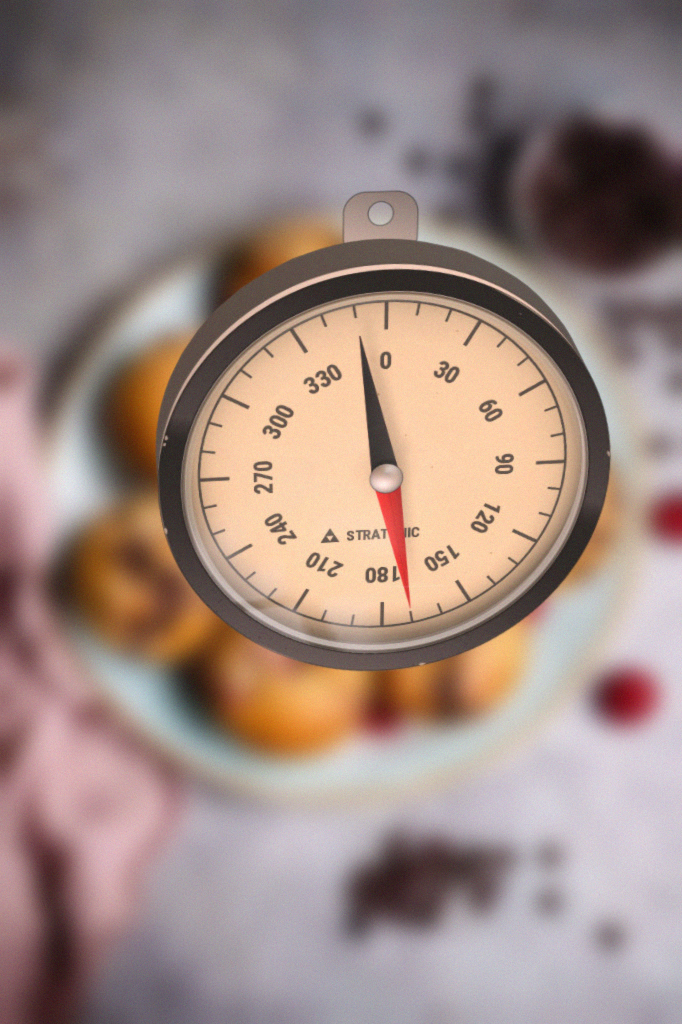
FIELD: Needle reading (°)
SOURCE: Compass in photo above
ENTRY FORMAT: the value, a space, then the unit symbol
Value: 170 °
